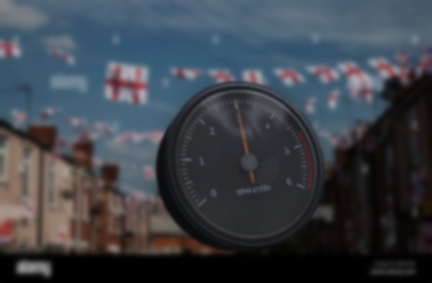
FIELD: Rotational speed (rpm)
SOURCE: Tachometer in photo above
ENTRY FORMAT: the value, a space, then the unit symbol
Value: 3000 rpm
